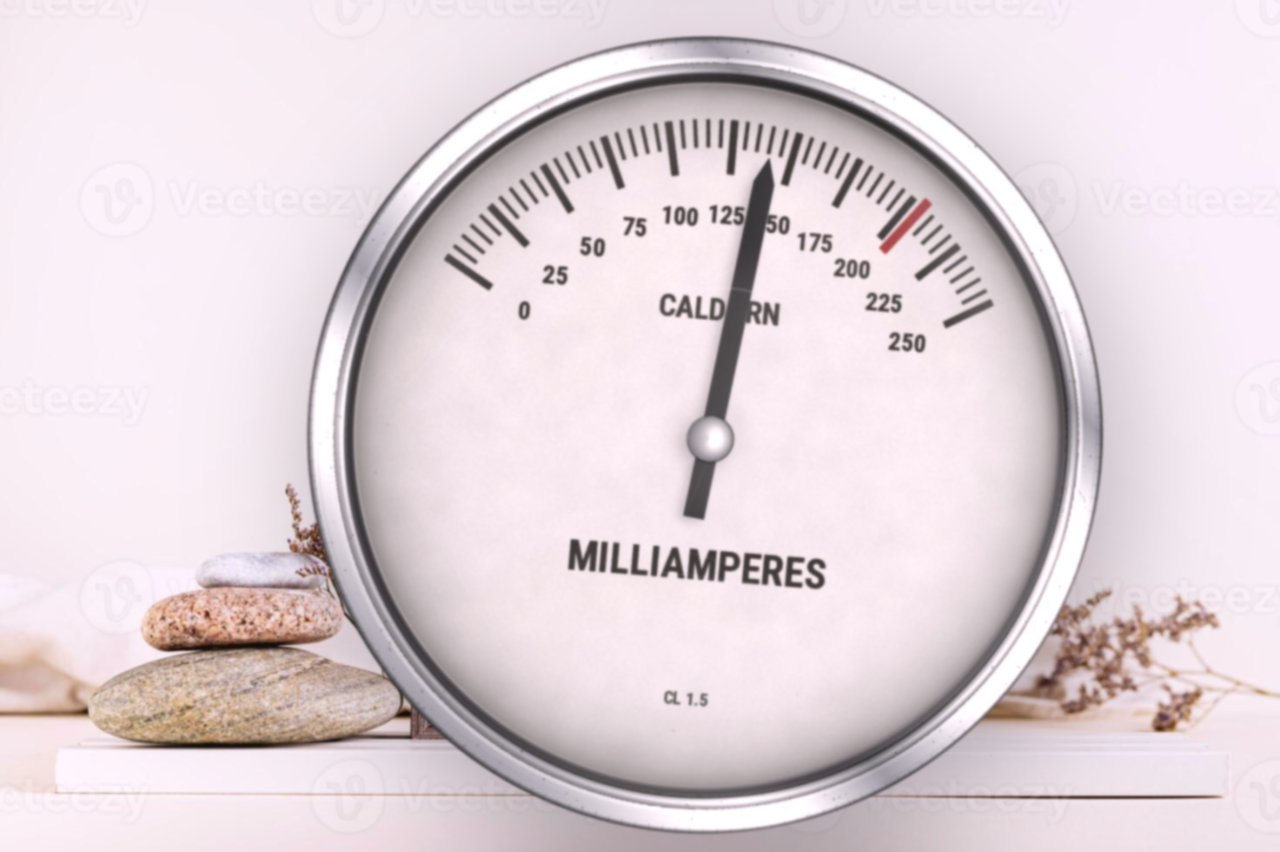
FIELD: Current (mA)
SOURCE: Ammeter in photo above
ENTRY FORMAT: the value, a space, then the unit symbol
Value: 140 mA
